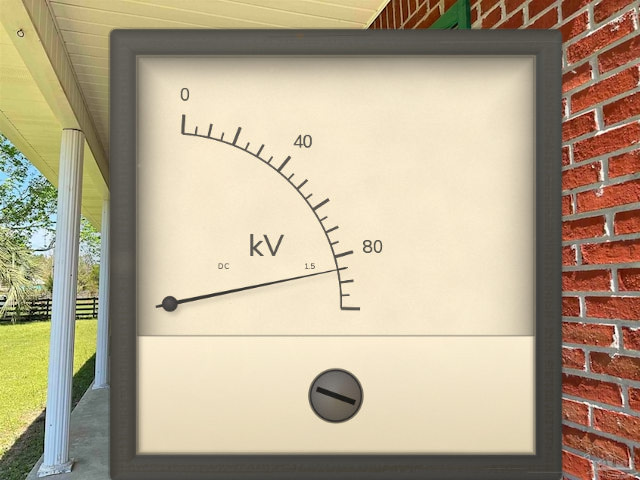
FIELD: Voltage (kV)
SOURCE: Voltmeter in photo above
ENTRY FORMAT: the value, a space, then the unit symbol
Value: 85 kV
